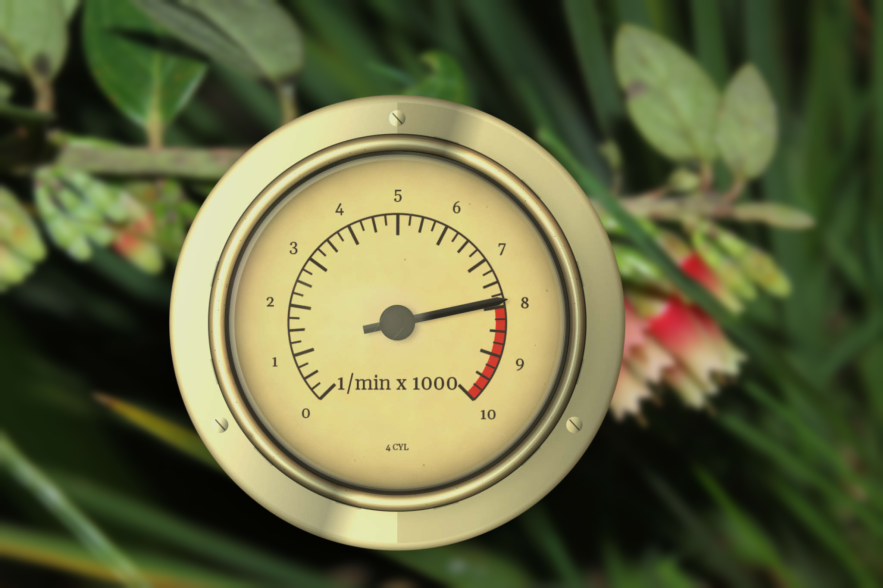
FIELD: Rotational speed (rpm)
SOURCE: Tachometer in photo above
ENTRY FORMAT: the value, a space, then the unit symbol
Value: 7875 rpm
